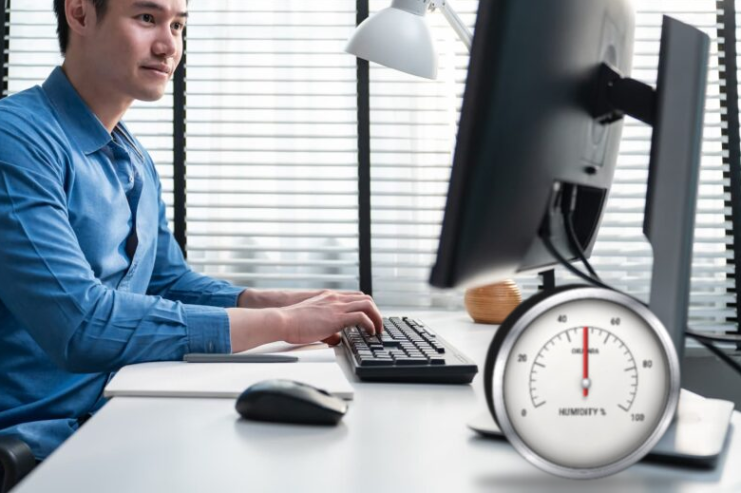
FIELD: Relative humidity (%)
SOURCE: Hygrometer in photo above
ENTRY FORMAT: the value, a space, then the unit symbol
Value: 48 %
